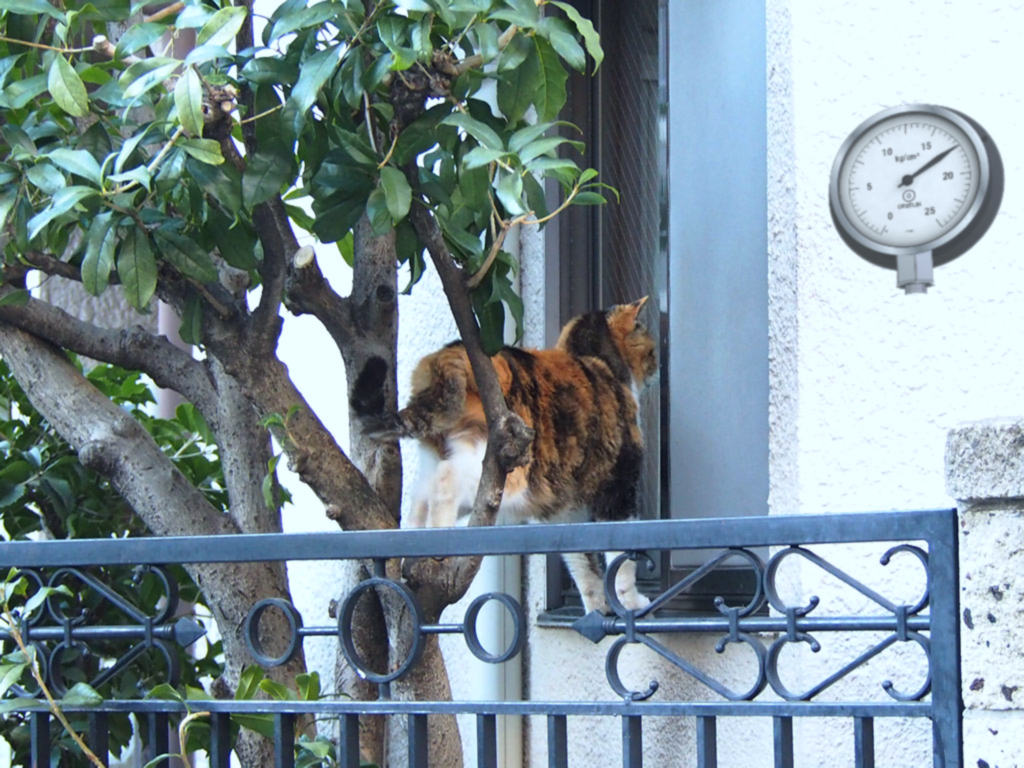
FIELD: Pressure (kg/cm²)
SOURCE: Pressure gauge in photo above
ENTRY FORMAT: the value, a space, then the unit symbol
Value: 17.5 kg/cm²
